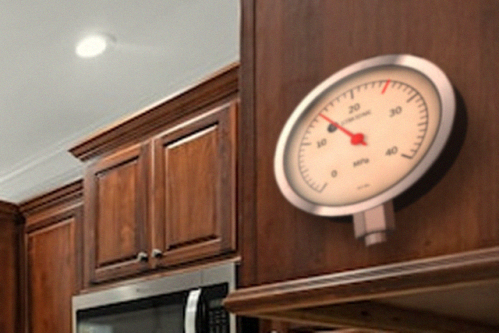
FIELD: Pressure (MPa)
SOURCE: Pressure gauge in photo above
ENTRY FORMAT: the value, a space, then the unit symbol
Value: 15 MPa
